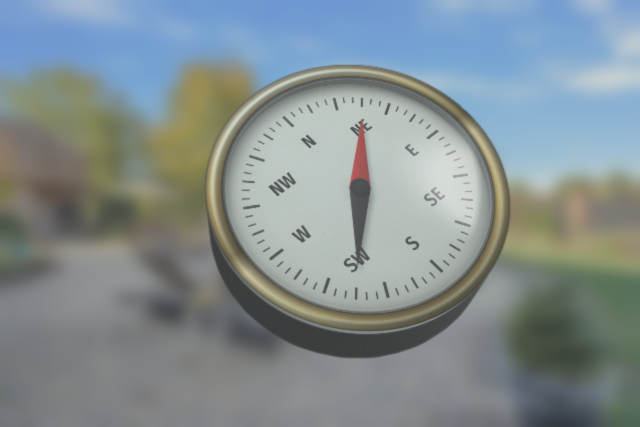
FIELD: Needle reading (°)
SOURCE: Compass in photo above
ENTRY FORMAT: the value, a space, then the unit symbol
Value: 45 °
